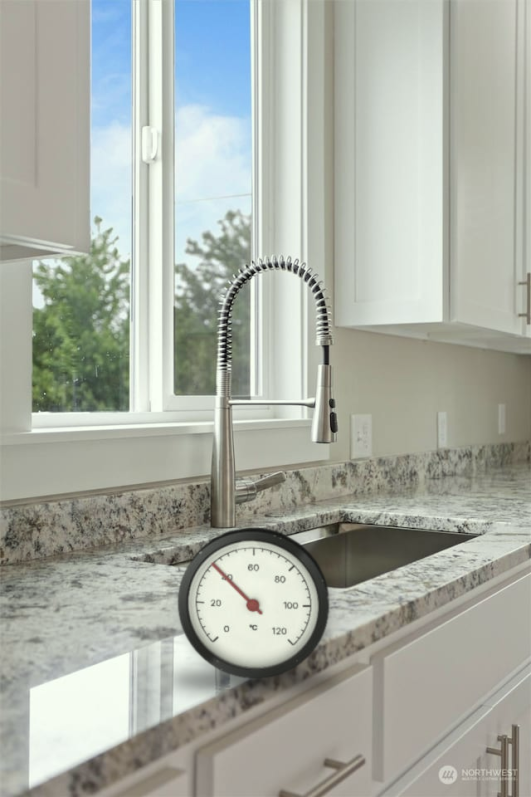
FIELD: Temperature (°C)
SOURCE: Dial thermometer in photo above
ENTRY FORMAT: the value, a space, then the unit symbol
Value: 40 °C
